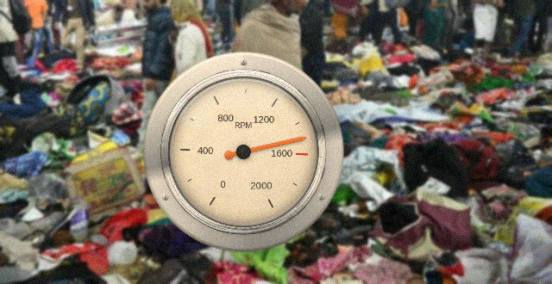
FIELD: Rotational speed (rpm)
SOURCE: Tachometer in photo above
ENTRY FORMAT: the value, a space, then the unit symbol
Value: 1500 rpm
